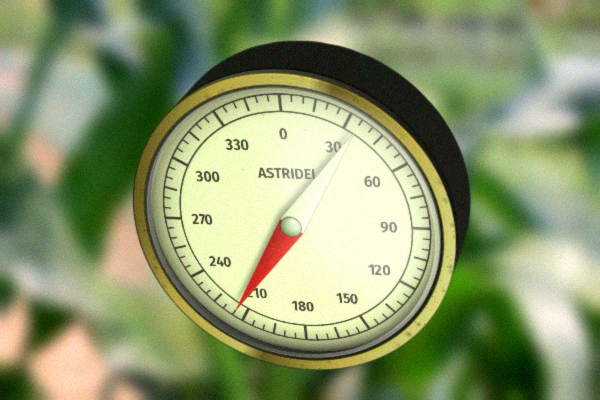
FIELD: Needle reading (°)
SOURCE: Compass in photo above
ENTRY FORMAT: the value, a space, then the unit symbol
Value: 215 °
